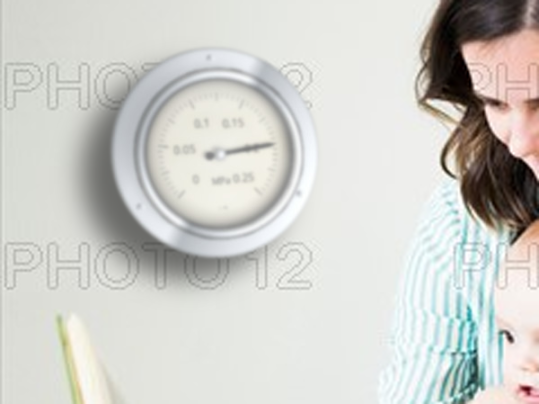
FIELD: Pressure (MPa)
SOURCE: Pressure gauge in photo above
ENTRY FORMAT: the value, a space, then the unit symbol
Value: 0.2 MPa
